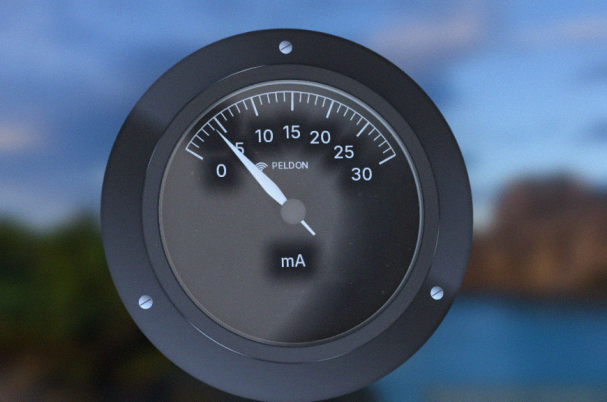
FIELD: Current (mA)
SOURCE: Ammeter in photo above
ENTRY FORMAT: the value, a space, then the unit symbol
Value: 4 mA
